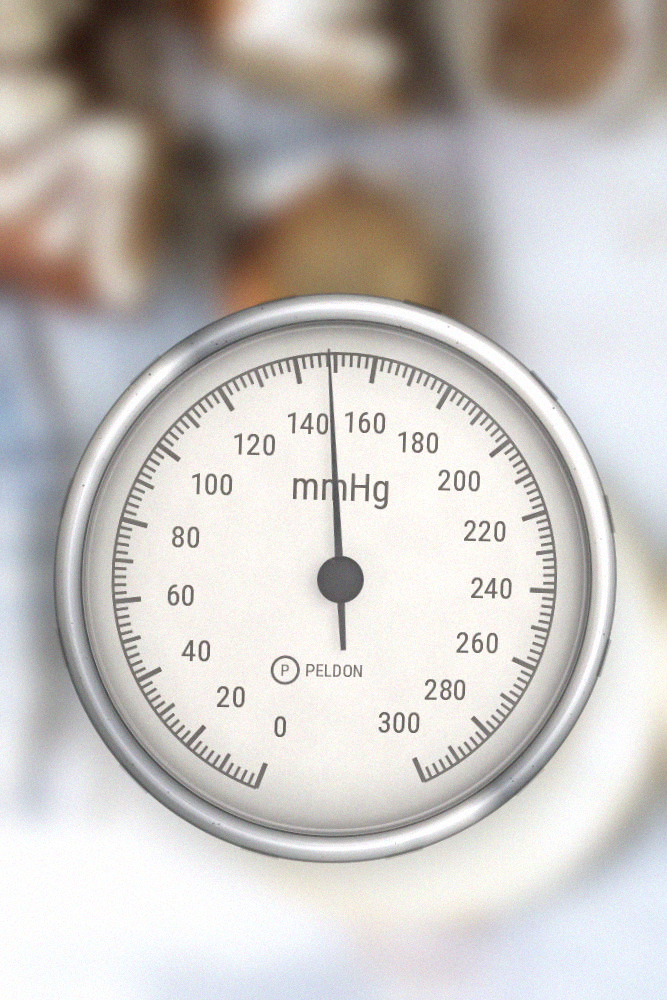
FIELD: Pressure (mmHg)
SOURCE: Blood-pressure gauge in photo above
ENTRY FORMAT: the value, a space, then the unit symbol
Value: 148 mmHg
